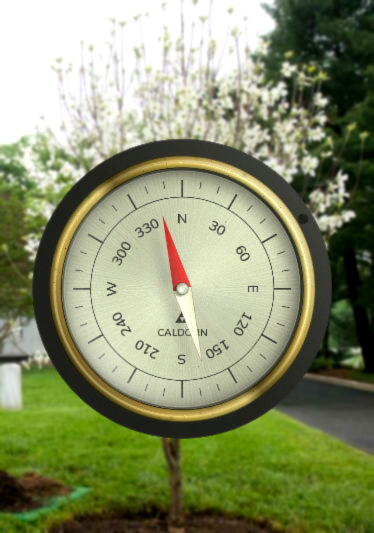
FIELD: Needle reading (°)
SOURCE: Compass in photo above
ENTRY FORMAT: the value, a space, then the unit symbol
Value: 345 °
